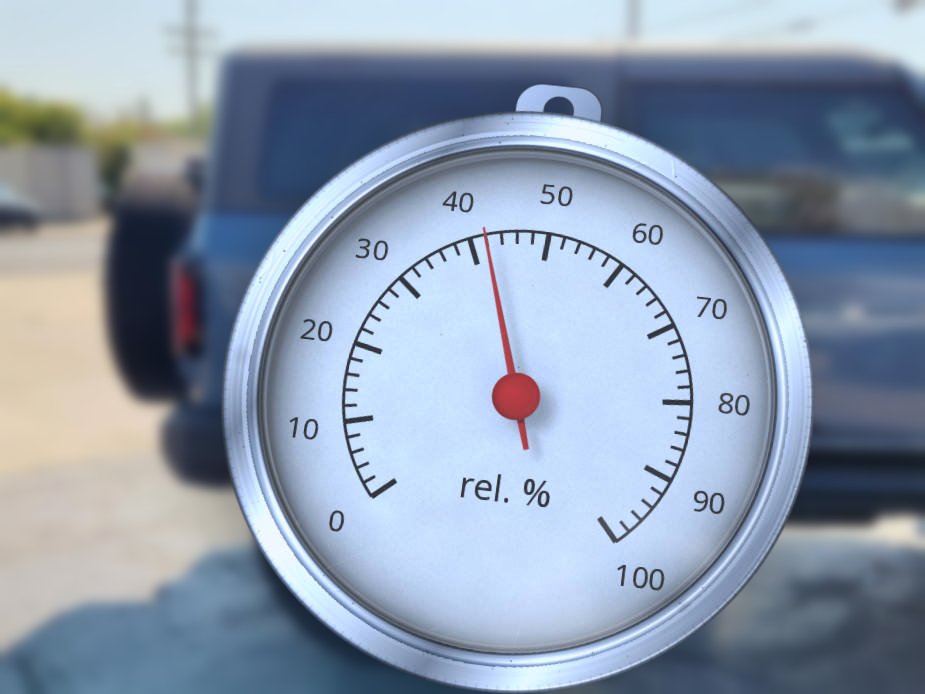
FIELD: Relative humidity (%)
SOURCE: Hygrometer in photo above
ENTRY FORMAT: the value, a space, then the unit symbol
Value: 42 %
